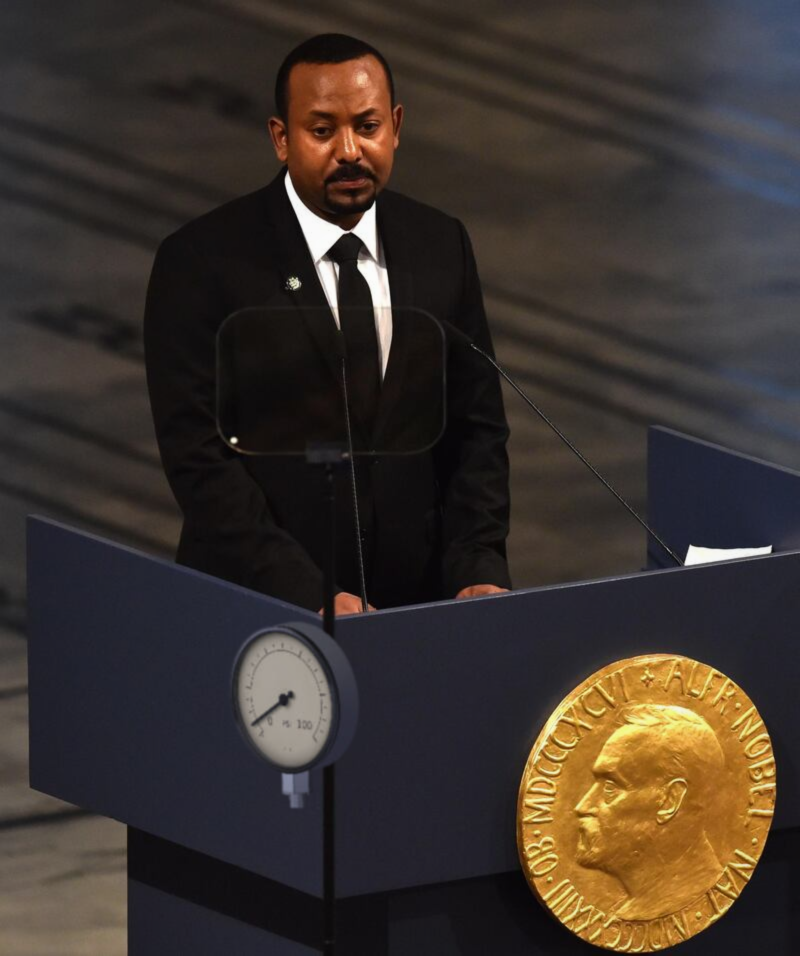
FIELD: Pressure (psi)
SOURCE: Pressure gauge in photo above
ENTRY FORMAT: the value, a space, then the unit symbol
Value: 5 psi
